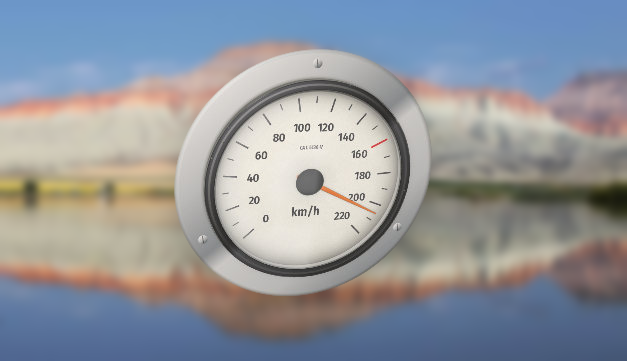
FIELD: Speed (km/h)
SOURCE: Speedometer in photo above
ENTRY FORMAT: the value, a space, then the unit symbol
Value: 205 km/h
